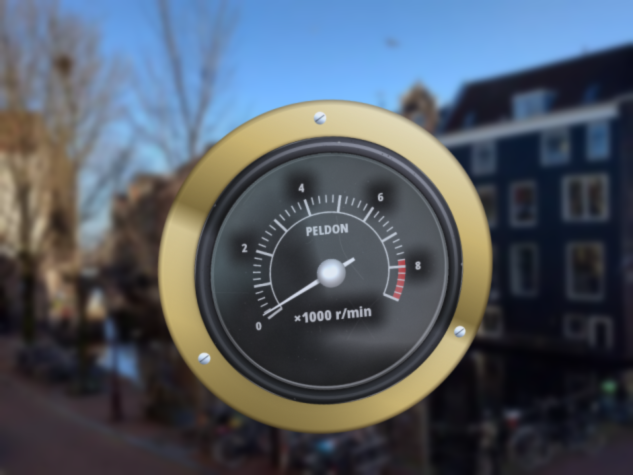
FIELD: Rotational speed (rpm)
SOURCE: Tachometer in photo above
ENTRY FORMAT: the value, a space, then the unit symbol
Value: 200 rpm
